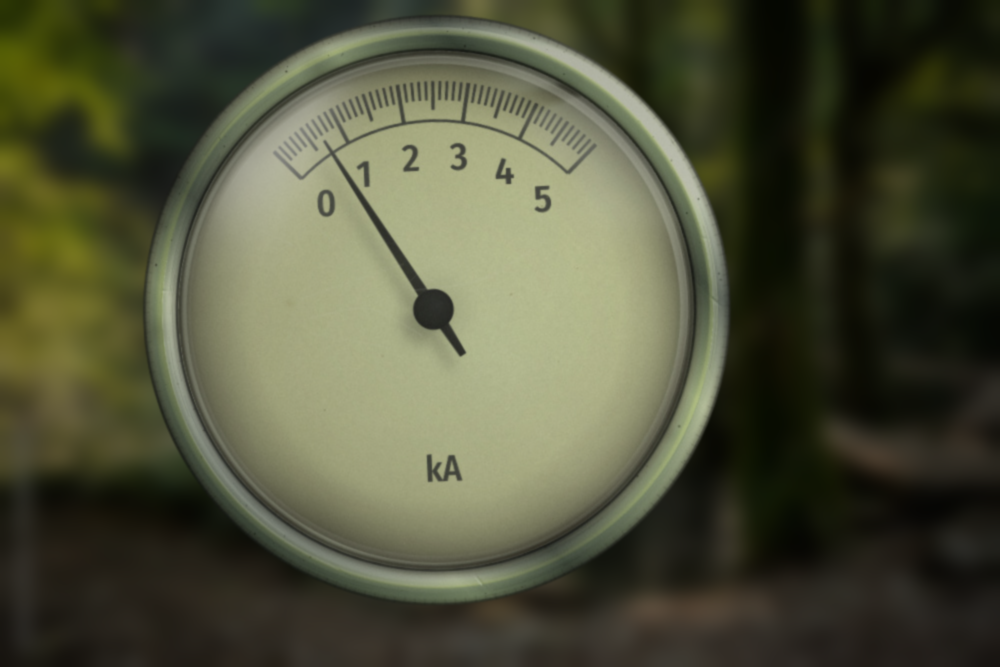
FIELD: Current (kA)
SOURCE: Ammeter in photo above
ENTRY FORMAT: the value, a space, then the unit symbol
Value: 0.7 kA
